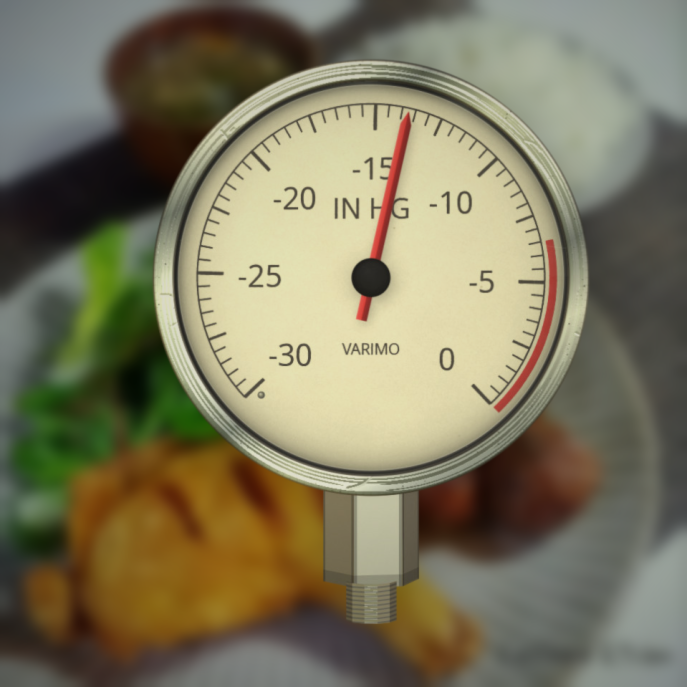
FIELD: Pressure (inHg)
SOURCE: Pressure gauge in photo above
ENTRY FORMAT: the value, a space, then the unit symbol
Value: -13.75 inHg
